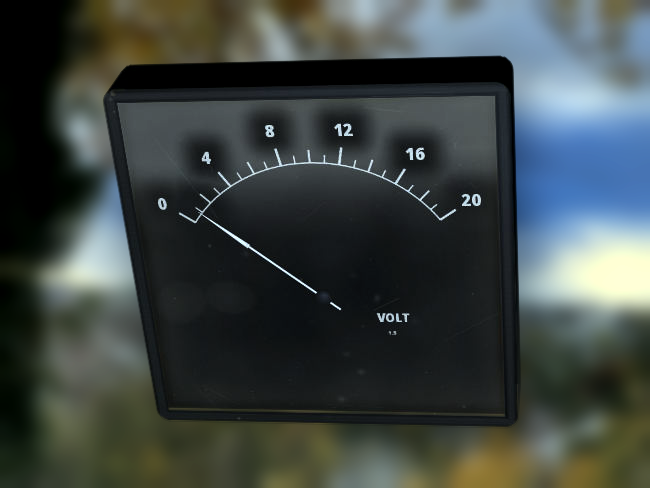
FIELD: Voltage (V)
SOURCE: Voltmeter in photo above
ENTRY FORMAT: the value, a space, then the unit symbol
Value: 1 V
